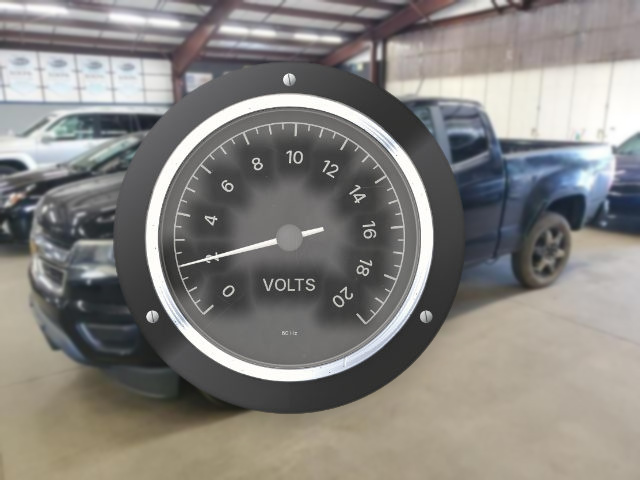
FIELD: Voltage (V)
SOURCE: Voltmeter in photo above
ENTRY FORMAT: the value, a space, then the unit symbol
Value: 2 V
